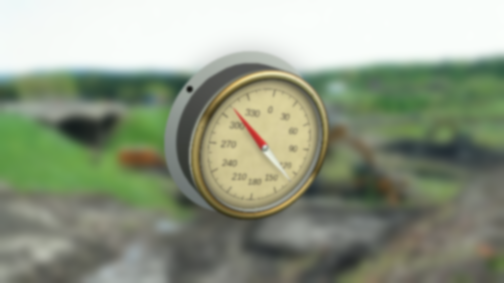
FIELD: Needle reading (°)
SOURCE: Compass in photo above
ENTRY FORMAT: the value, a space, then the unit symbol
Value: 310 °
